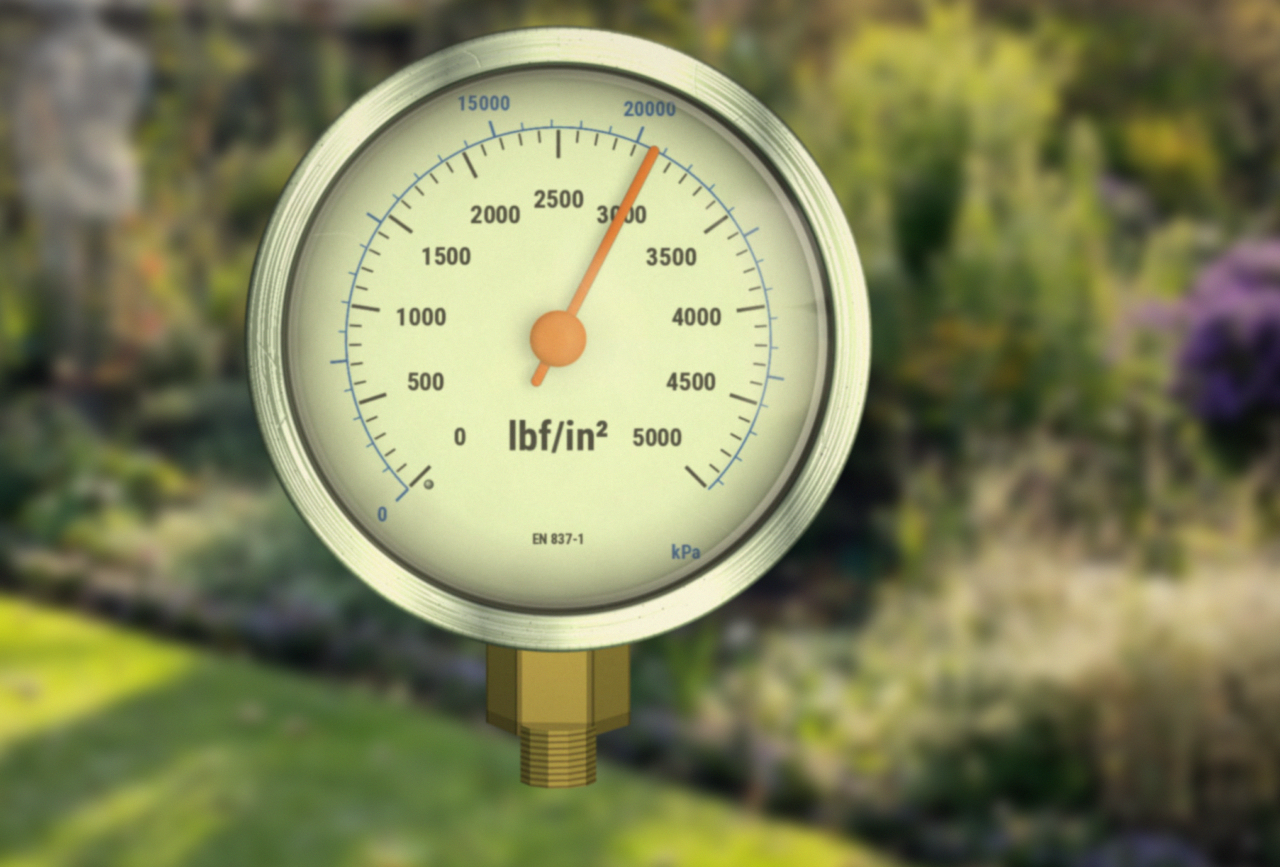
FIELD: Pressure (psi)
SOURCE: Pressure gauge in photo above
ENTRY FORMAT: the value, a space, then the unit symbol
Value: 3000 psi
